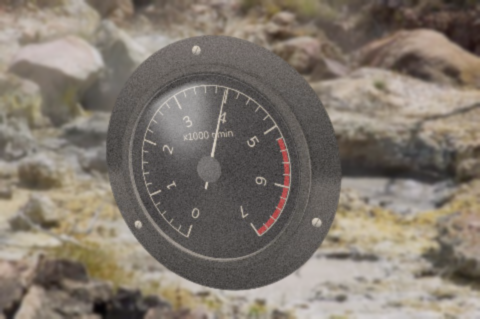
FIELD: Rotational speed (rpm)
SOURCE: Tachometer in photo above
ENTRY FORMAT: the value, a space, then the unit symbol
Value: 4000 rpm
